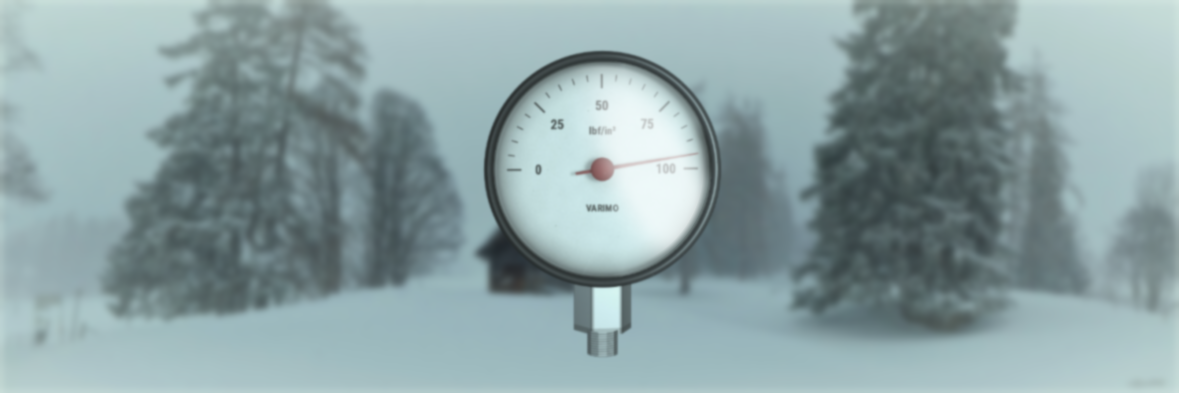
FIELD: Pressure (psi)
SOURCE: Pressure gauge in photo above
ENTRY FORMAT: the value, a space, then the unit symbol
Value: 95 psi
